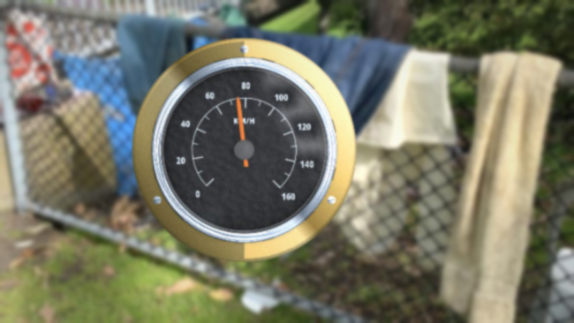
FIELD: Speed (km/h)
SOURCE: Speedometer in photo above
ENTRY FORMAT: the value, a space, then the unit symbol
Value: 75 km/h
